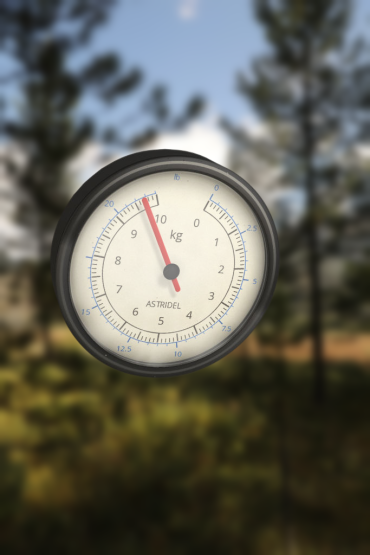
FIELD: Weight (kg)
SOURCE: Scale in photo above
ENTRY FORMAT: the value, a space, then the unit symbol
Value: 9.7 kg
